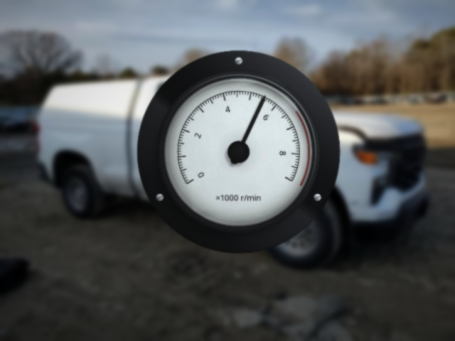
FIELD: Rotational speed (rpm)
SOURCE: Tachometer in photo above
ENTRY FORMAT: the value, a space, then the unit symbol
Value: 5500 rpm
